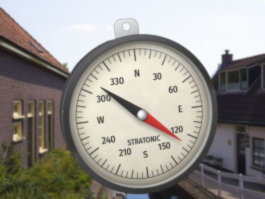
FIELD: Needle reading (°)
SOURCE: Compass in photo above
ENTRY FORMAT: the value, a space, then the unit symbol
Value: 130 °
